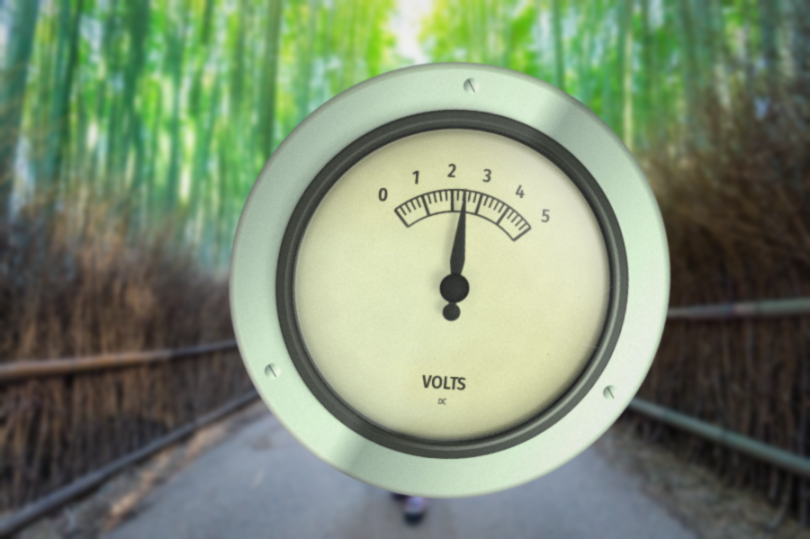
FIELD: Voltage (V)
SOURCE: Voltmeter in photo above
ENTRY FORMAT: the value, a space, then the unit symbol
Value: 2.4 V
